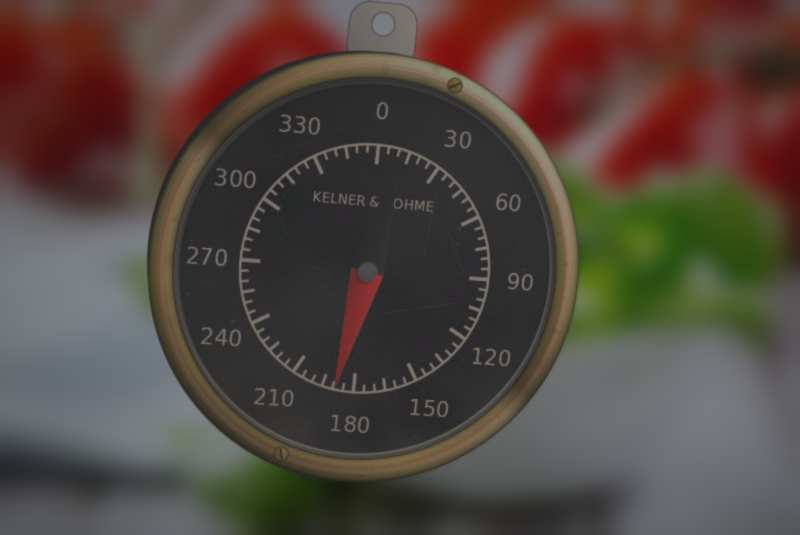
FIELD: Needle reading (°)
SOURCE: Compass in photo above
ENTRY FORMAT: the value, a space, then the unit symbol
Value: 190 °
